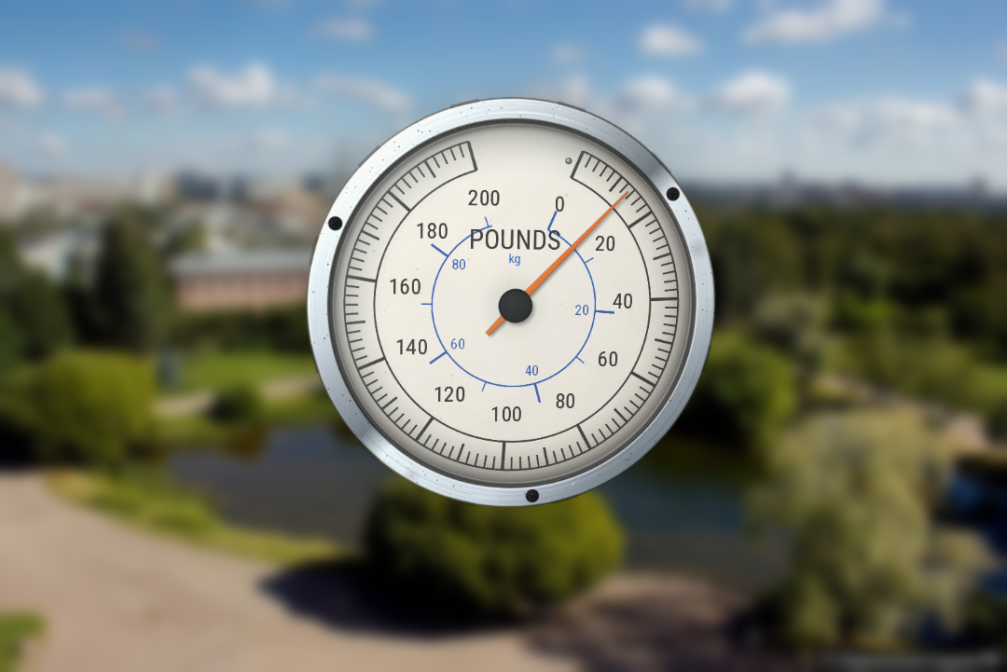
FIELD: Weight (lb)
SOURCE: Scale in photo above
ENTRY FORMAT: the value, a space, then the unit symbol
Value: 13 lb
